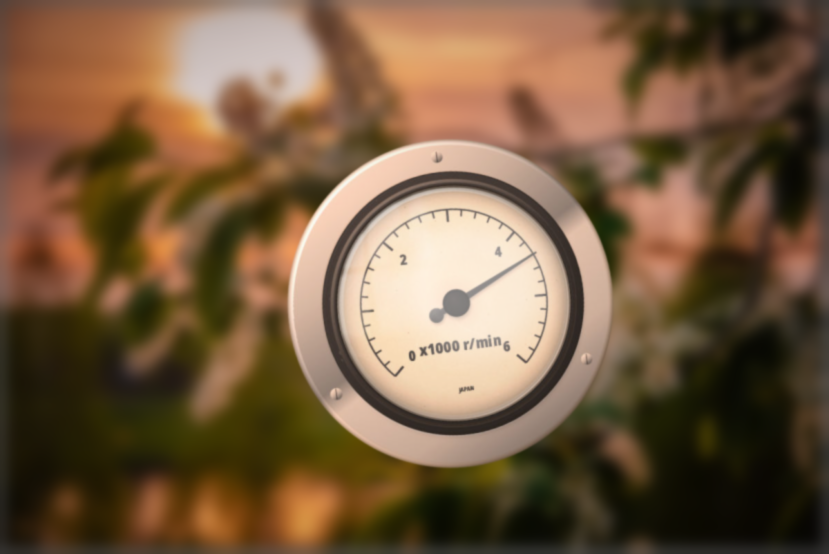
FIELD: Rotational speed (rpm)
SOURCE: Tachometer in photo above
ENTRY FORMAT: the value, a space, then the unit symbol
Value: 4400 rpm
